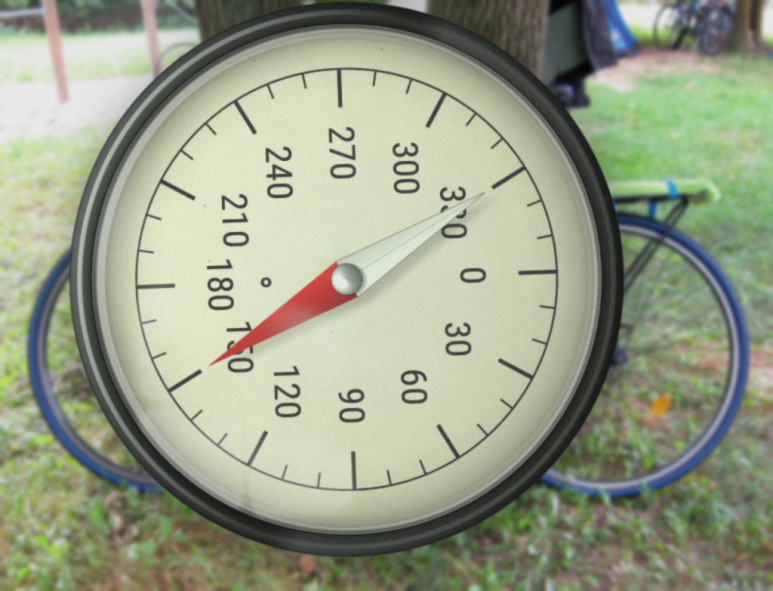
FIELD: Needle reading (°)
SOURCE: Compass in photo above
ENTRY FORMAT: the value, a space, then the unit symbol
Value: 150 °
